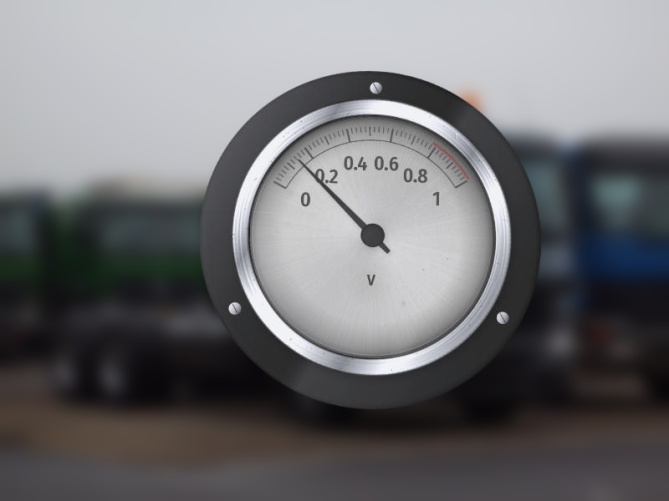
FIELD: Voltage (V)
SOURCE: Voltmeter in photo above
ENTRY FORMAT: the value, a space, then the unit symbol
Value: 0.14 V
